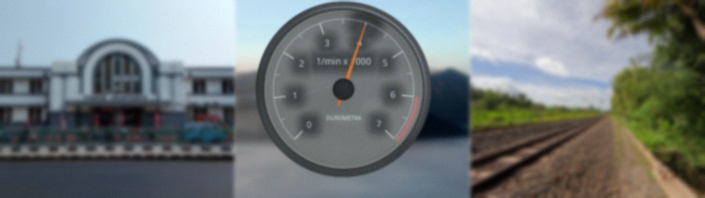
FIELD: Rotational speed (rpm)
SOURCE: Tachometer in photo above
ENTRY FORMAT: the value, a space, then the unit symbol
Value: 4000 rpm
